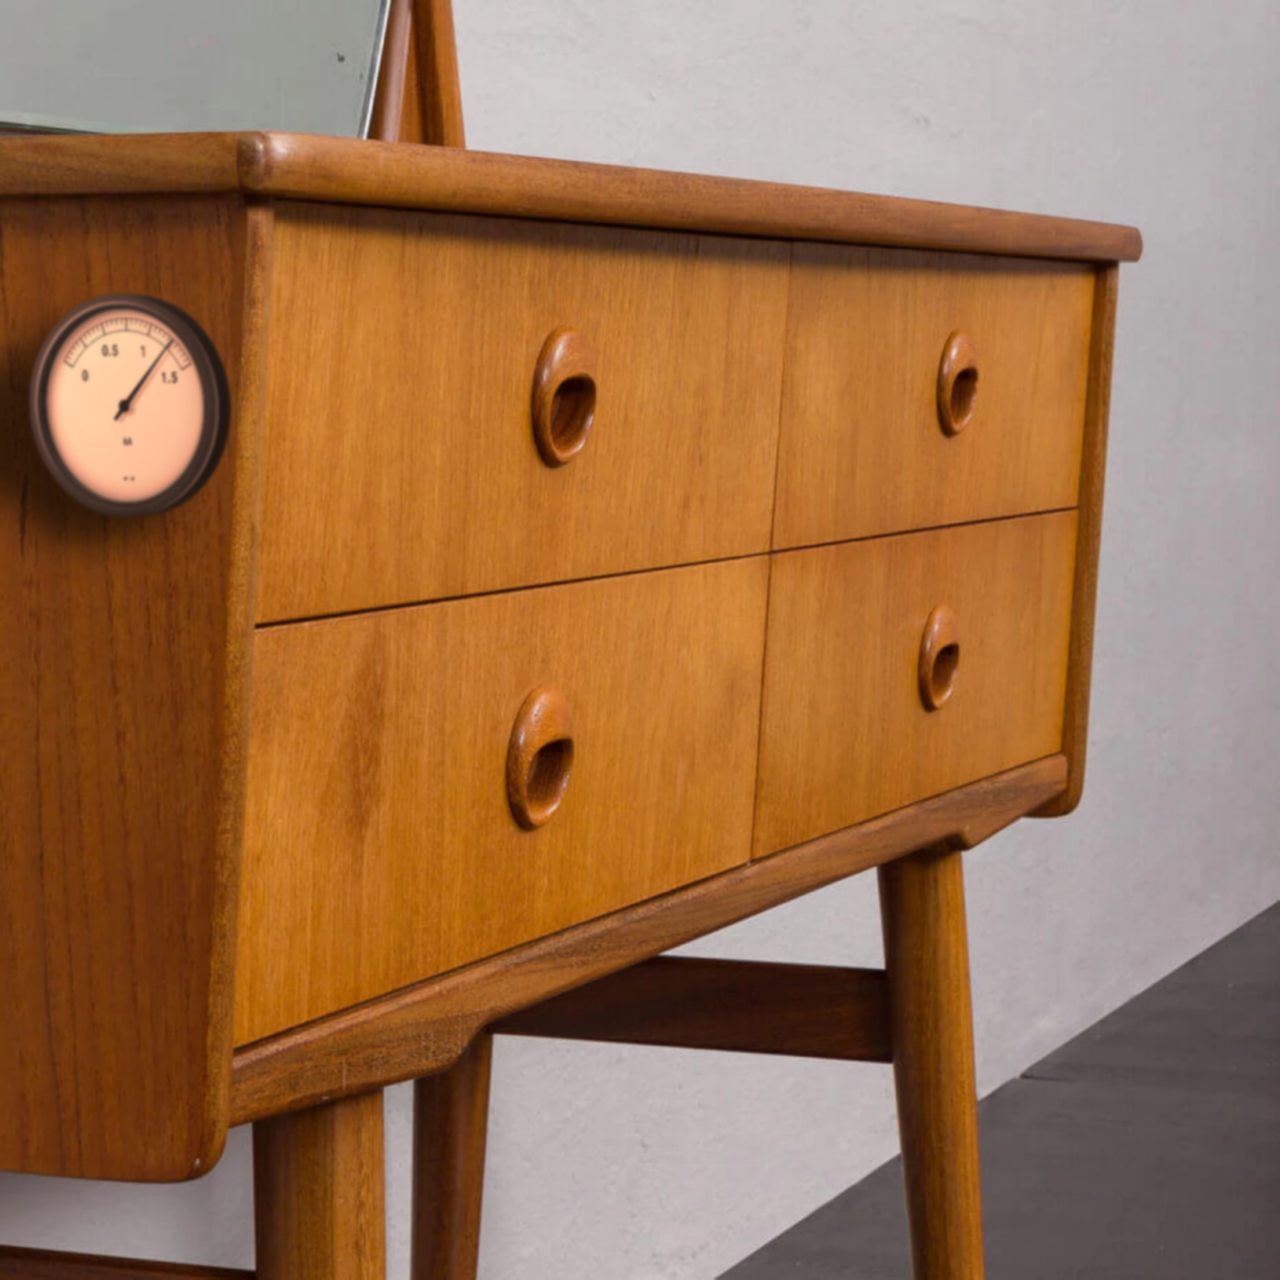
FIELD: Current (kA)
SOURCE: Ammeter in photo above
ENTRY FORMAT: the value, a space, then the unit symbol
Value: 1.25 kA
